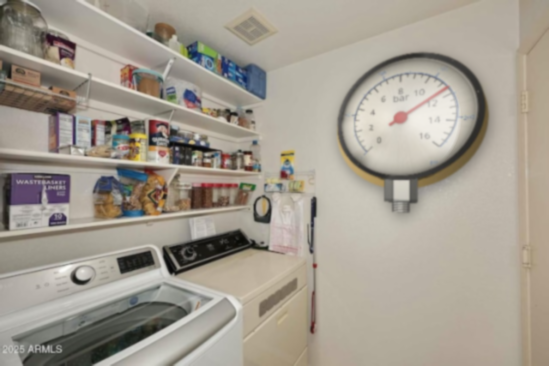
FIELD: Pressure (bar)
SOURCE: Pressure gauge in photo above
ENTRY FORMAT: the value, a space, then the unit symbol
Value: 11.5 bar
